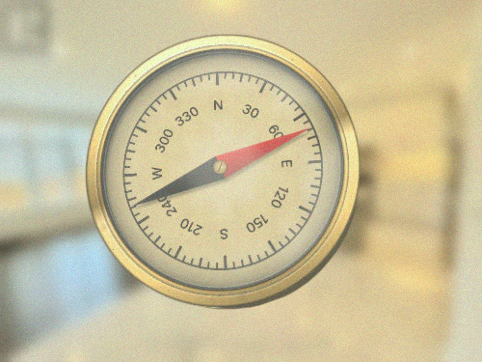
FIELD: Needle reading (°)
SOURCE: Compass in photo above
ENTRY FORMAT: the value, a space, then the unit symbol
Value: 70 °
